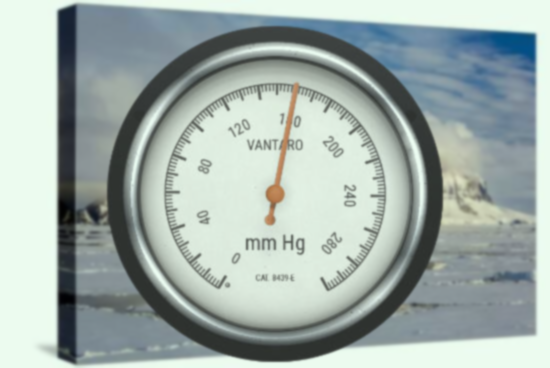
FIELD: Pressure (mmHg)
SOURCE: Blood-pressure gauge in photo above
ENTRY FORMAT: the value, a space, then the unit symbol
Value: 160 mmHg
